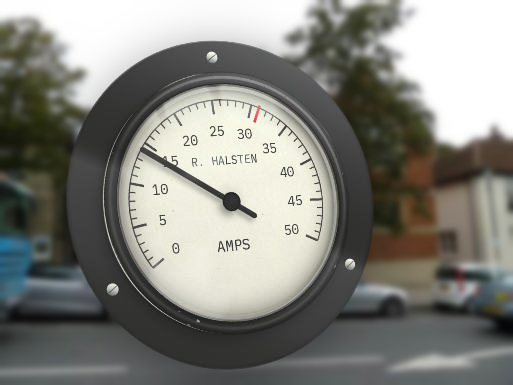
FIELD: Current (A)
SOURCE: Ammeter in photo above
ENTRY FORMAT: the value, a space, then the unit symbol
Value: 14 A
